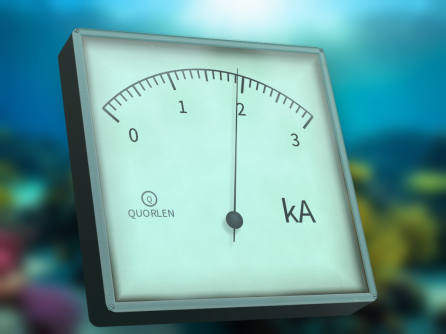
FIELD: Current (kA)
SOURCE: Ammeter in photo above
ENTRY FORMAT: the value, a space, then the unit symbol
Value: 1.9 kA
